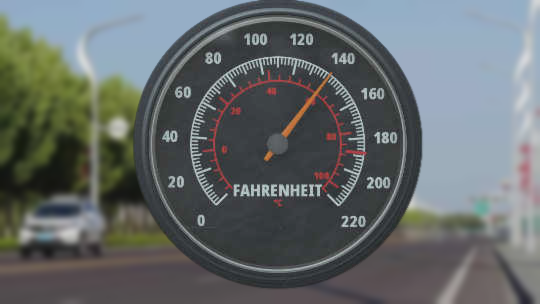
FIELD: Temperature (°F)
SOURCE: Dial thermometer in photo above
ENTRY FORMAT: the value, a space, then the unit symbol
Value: 140 °F
